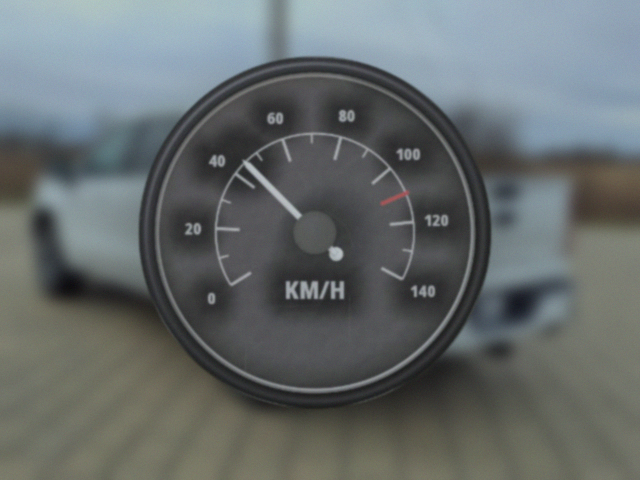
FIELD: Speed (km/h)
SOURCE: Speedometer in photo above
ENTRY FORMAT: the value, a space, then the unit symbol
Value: 45 km/h
